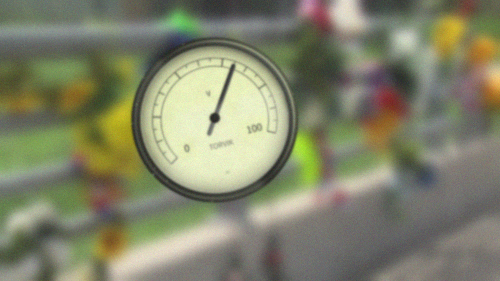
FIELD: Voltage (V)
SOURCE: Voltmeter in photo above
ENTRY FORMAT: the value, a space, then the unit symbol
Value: 65 V
